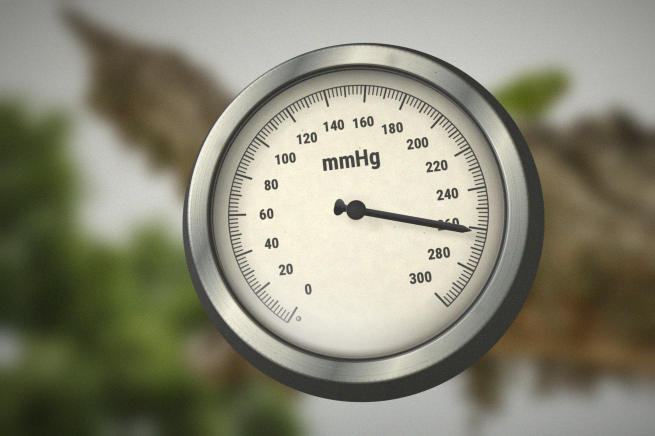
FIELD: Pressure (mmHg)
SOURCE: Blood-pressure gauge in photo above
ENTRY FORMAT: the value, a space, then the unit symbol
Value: 262 mmHg
